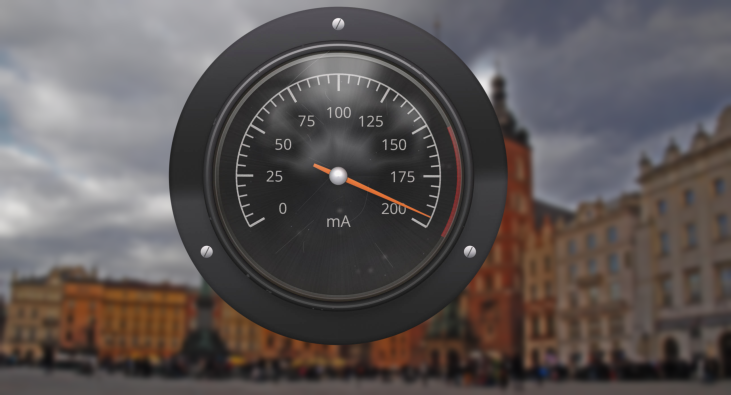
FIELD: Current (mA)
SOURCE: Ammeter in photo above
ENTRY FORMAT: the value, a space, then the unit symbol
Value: 195 mA
